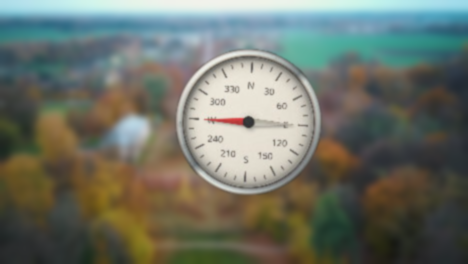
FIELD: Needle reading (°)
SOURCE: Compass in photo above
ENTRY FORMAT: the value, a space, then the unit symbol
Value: 270 °
